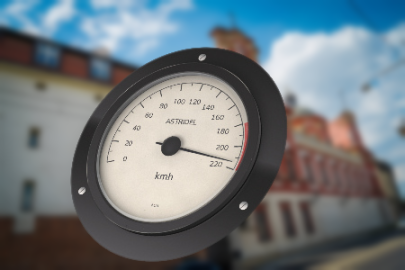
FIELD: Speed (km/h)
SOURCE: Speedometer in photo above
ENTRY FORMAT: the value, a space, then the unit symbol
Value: 215 km/h
